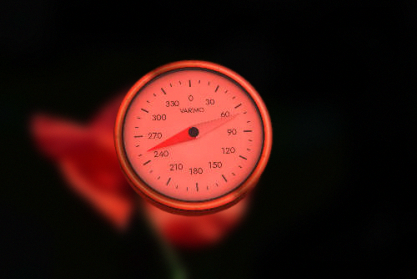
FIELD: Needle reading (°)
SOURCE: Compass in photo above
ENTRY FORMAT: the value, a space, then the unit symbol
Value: 250 °
